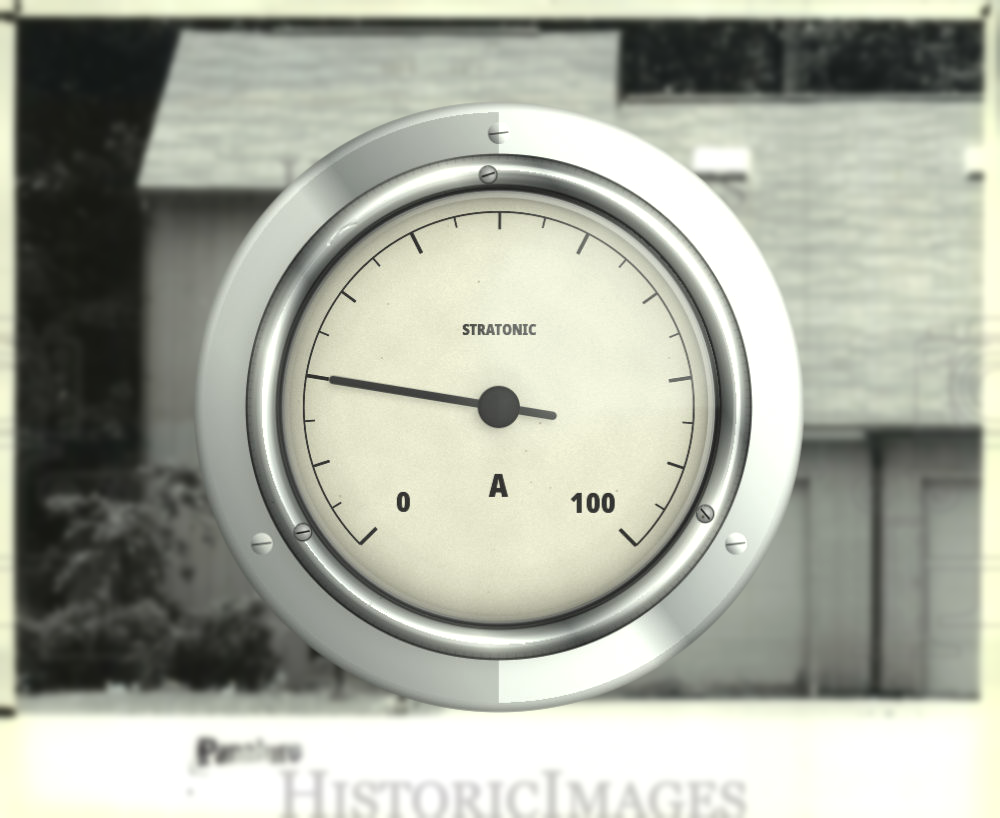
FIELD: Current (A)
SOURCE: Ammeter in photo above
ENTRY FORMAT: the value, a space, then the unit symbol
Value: 20 A
